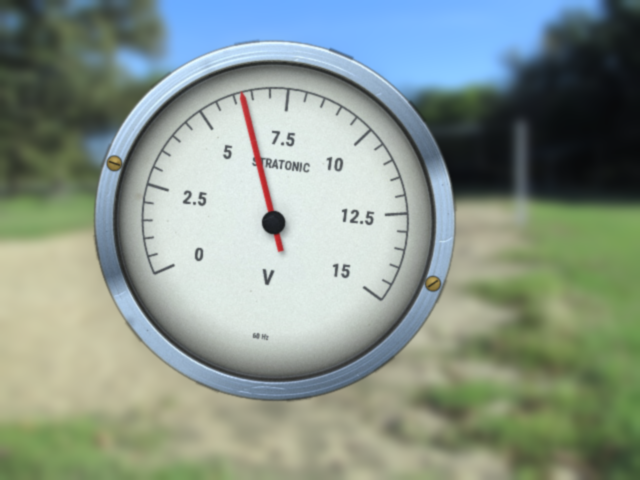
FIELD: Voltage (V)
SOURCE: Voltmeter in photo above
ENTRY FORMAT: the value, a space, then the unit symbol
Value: 6.25 V
